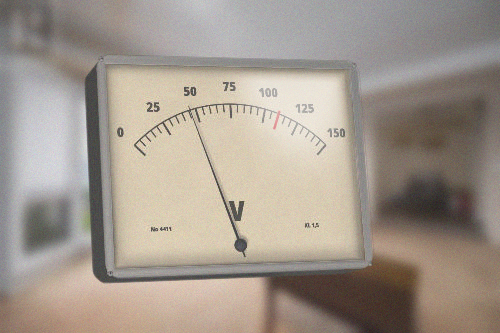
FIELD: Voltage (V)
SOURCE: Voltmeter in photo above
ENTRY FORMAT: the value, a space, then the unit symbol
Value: 45 V
